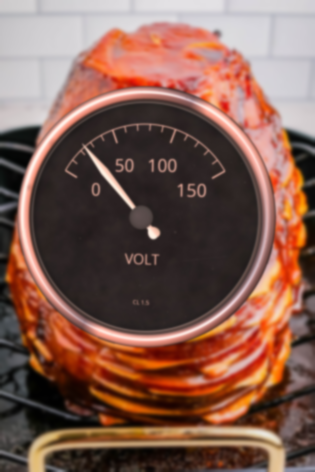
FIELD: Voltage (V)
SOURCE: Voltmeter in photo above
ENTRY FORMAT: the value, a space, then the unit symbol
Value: 25 V
